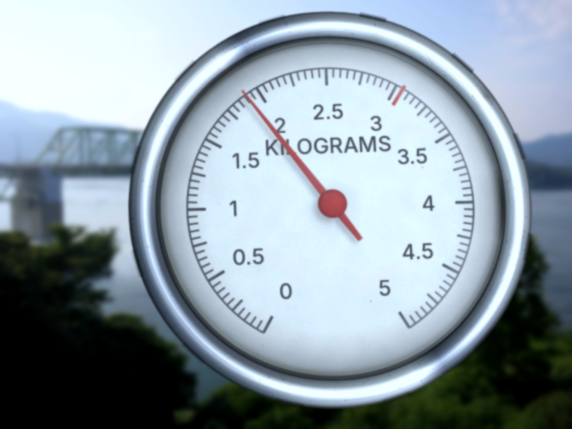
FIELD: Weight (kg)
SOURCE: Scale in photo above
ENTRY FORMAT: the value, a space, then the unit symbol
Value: 1.9 kg
